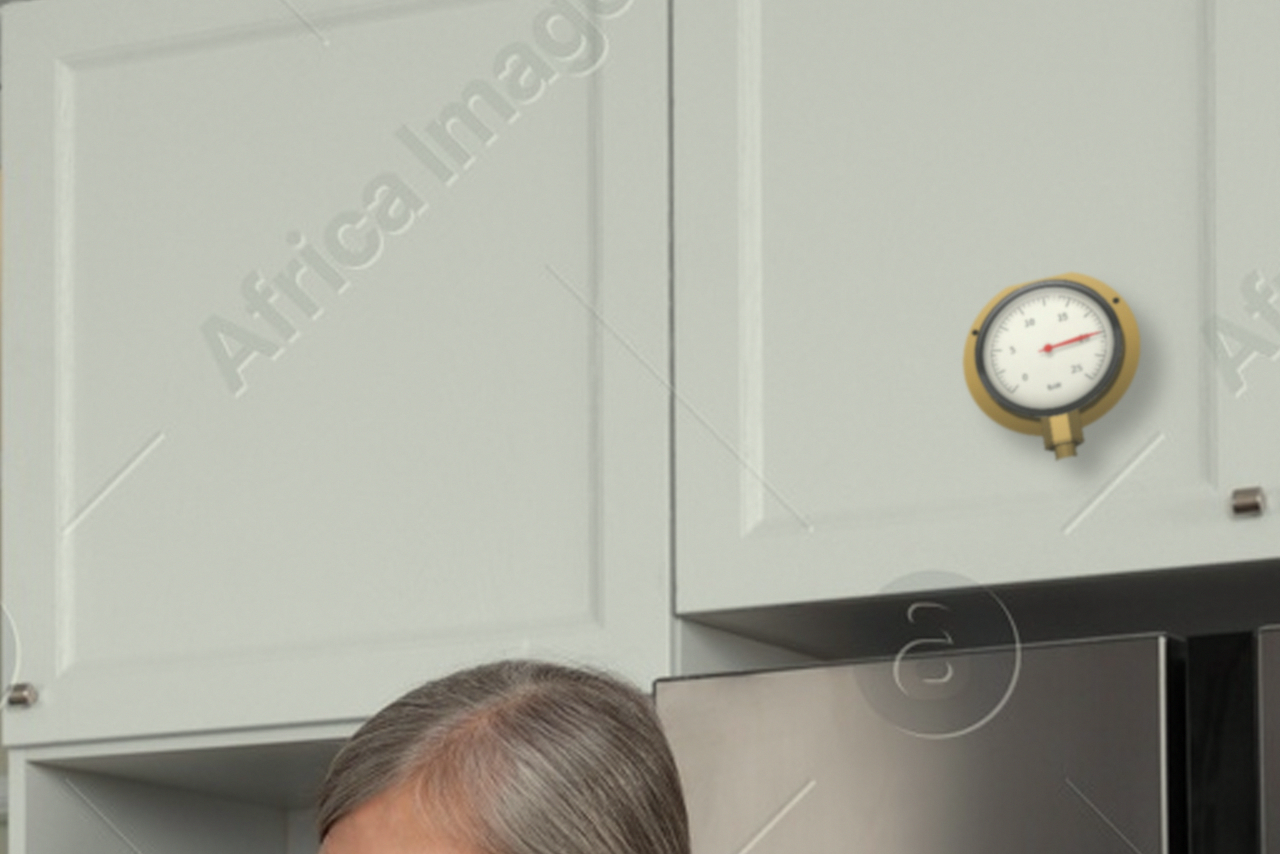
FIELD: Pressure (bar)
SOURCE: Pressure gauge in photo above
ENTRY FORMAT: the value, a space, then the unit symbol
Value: 20 bar
